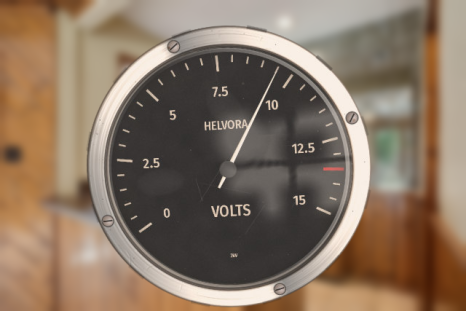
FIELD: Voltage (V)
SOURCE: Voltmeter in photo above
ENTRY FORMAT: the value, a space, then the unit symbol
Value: 9.5 V
